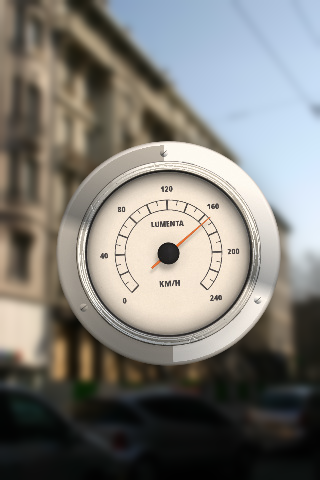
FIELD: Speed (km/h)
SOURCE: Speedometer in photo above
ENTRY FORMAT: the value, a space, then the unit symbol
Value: 165 km/h
